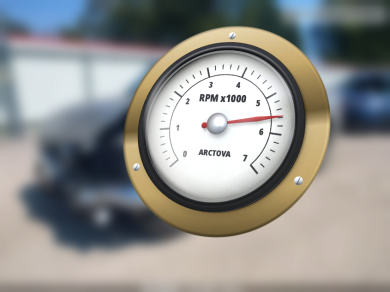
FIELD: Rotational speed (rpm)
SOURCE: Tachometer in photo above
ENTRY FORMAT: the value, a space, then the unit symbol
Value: 5600 rpm
